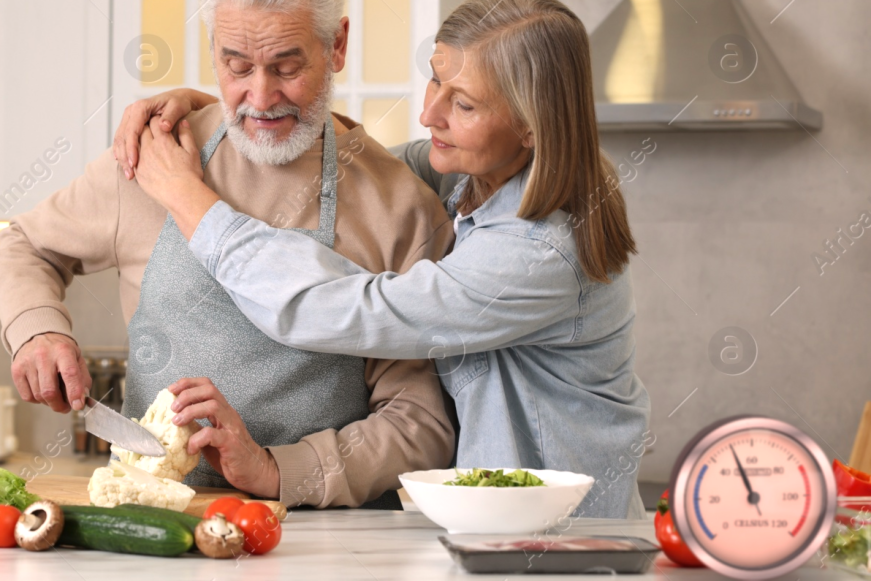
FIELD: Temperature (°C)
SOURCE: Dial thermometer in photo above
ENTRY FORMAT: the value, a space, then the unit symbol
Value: 50 °C
